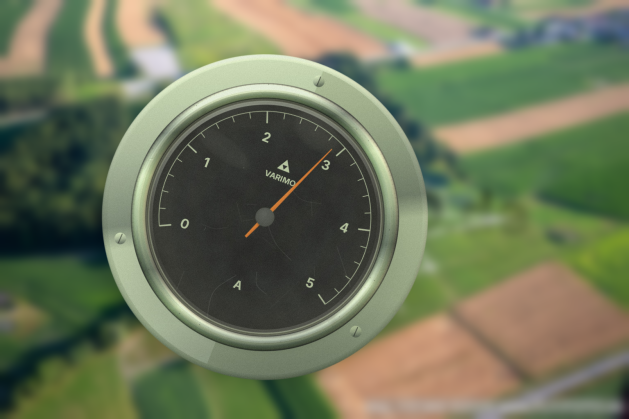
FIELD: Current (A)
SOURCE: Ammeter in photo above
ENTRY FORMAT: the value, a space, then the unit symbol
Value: 2.9 A
